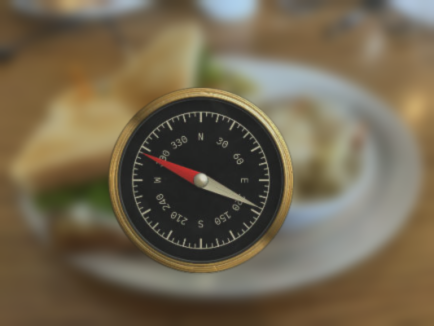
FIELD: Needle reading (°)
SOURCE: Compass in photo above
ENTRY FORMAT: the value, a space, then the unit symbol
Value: 295 °
